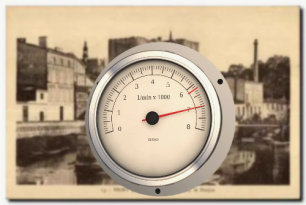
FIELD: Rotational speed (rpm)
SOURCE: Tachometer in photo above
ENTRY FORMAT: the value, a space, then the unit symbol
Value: 7000 rpm
